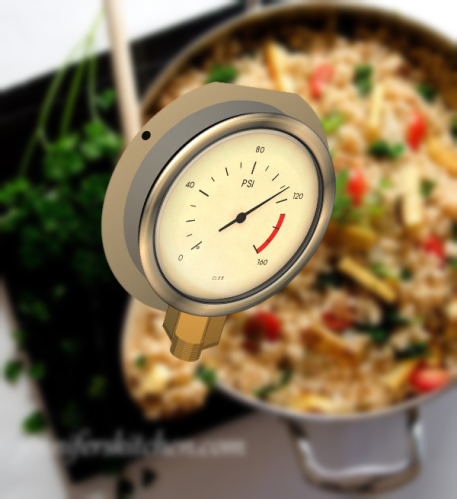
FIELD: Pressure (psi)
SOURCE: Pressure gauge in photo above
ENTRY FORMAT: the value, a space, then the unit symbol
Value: 110 psi
